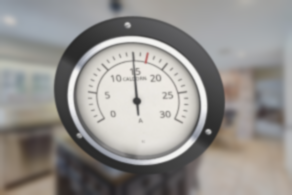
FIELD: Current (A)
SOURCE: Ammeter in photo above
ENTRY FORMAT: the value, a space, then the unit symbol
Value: 15 A
